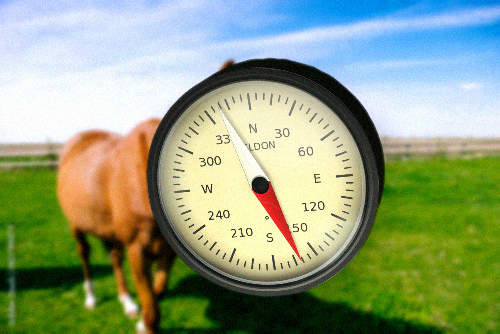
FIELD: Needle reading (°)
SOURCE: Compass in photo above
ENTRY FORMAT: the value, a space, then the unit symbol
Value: 160 °
